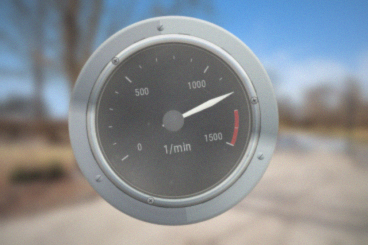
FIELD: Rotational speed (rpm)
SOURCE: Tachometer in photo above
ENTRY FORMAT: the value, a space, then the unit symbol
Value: 1200 rpm
